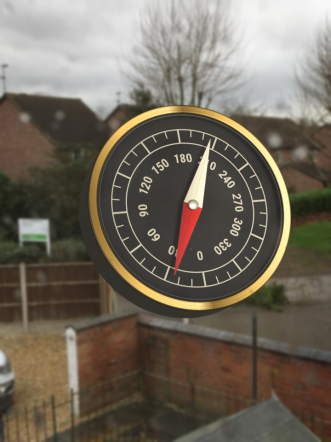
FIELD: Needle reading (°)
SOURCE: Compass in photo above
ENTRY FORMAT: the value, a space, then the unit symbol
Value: 25 °
